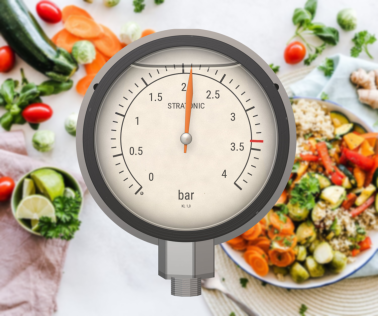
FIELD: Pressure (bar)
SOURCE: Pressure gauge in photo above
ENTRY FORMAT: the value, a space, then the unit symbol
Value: 2.1 bar
